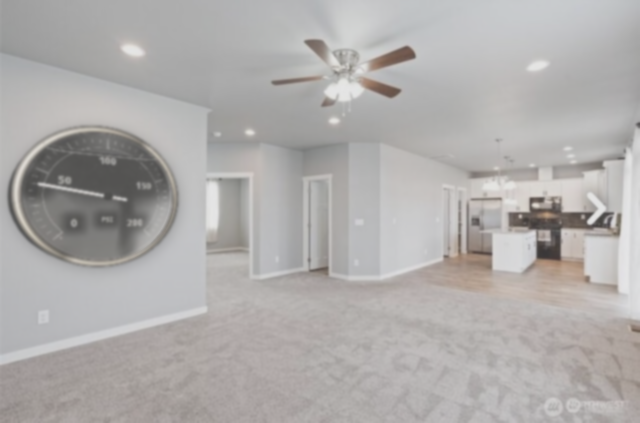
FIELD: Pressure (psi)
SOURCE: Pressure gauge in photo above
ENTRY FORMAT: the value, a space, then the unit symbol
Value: 40 psi
